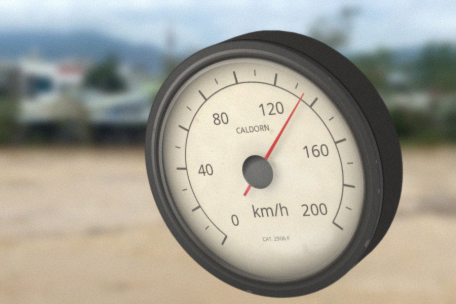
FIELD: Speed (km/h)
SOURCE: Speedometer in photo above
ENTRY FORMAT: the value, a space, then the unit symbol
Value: 135 km/h
